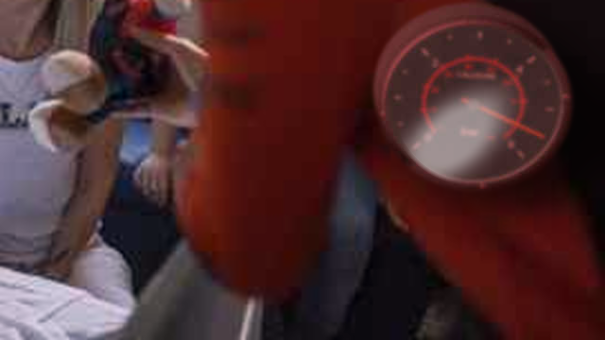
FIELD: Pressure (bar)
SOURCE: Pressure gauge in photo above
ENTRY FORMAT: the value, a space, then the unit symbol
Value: 5.5 bar
